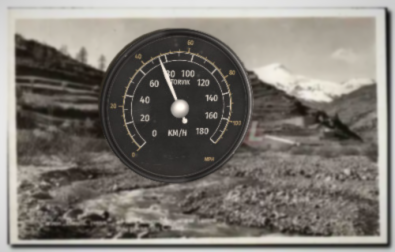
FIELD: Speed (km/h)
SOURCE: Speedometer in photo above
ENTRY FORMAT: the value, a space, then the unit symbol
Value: 75 km/h
